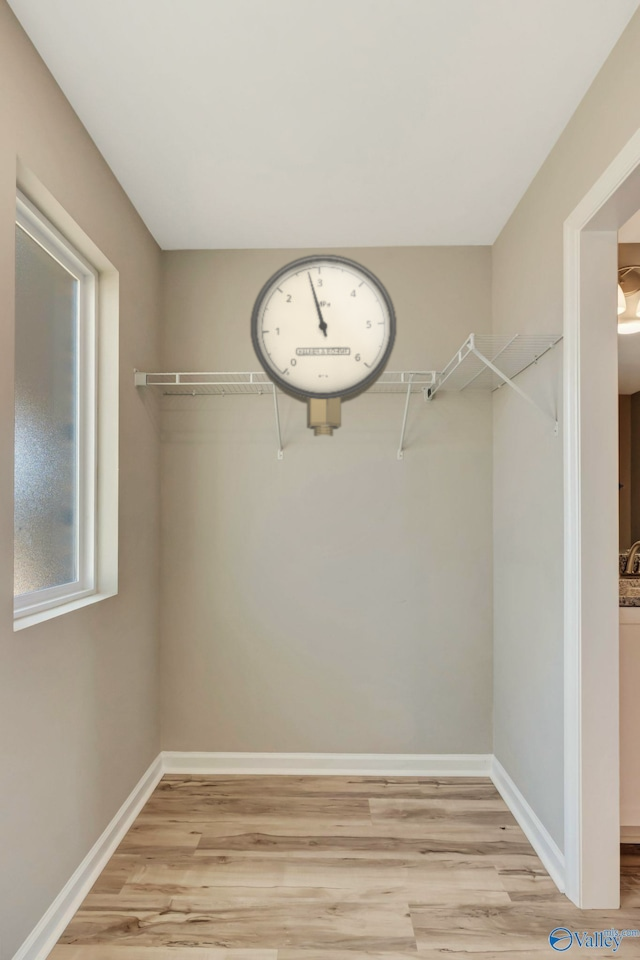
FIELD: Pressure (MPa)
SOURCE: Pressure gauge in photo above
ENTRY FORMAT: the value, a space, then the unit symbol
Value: 2.75 MPa
